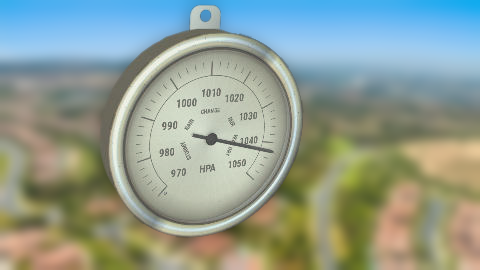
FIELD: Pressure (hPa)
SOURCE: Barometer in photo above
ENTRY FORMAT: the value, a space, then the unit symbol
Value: 1042 hPa
